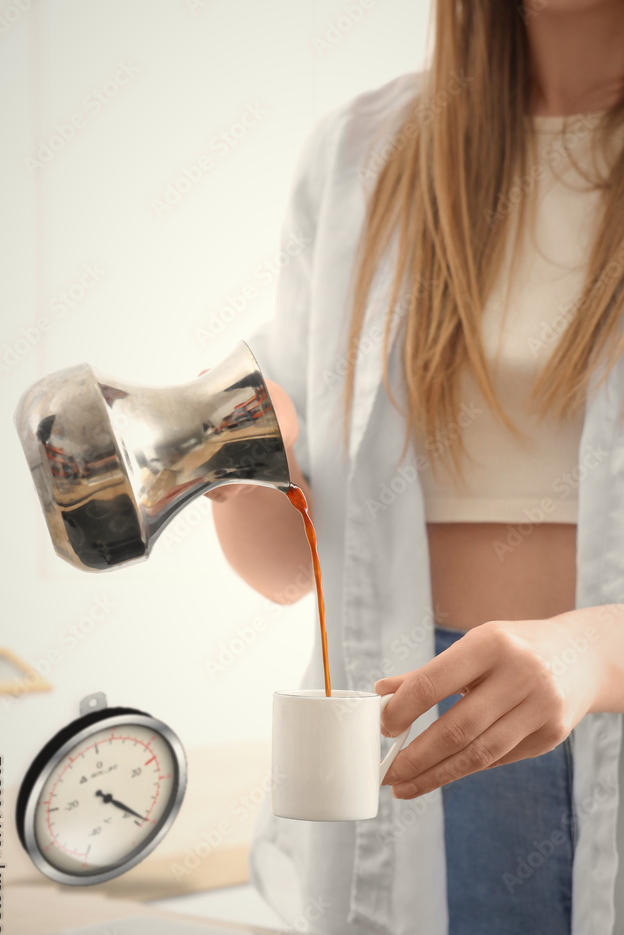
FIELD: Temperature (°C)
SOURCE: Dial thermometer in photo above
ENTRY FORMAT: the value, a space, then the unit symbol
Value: 38 °C
